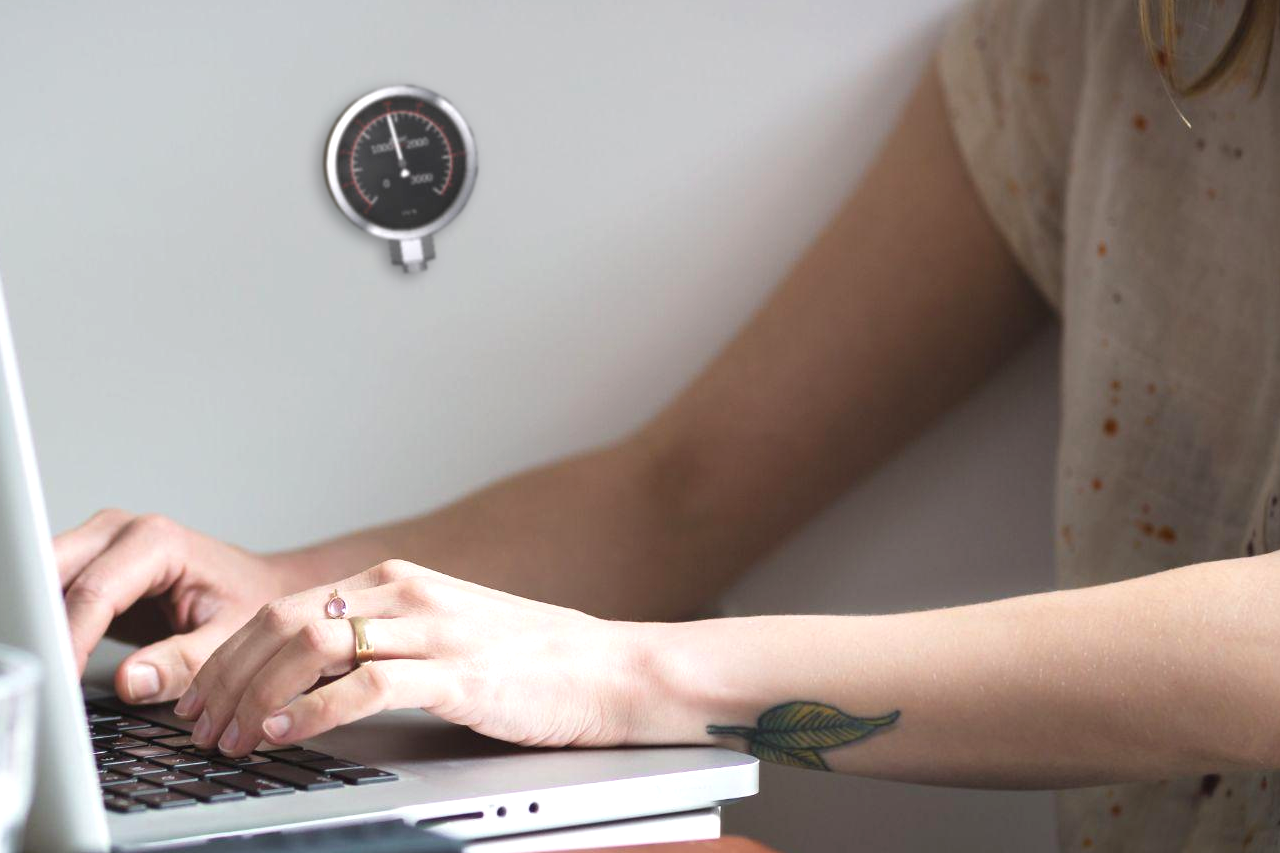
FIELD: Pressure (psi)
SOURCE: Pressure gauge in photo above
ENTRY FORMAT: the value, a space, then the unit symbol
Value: 1400 psi
